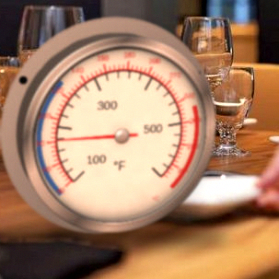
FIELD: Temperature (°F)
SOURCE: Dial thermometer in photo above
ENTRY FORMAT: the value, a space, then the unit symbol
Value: 180 °F
